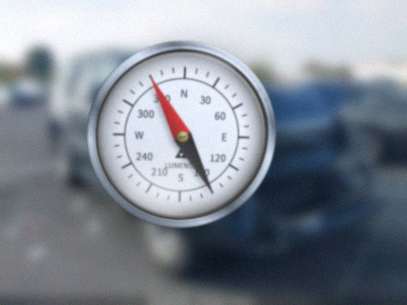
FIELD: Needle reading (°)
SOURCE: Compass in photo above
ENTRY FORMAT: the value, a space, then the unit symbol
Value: 330 °
